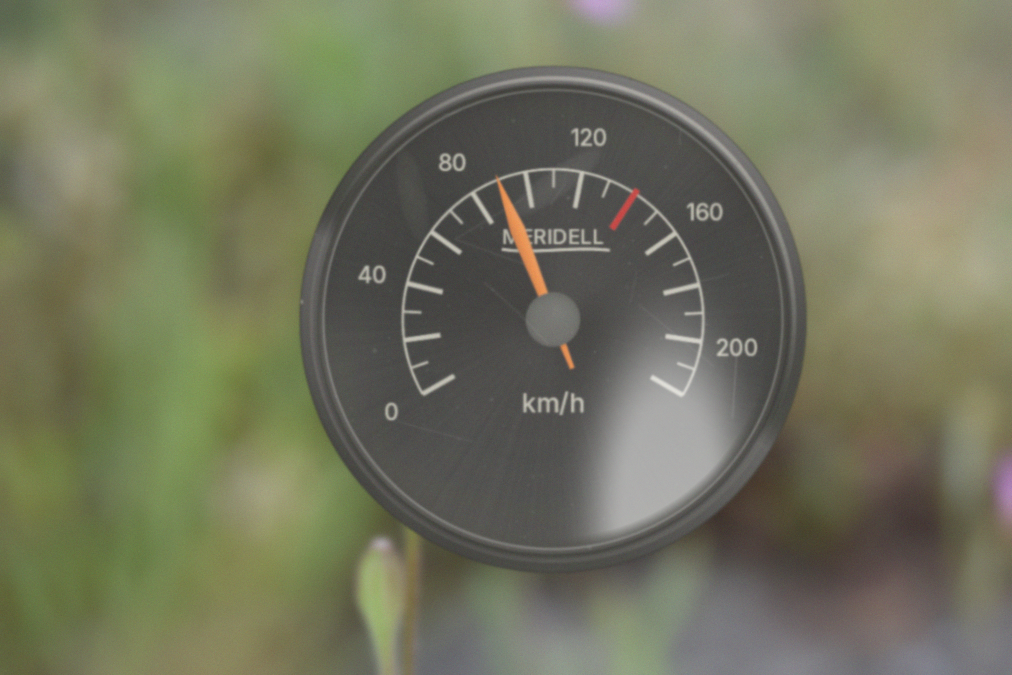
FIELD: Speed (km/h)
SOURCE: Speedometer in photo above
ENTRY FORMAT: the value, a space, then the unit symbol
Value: 90 km/h
